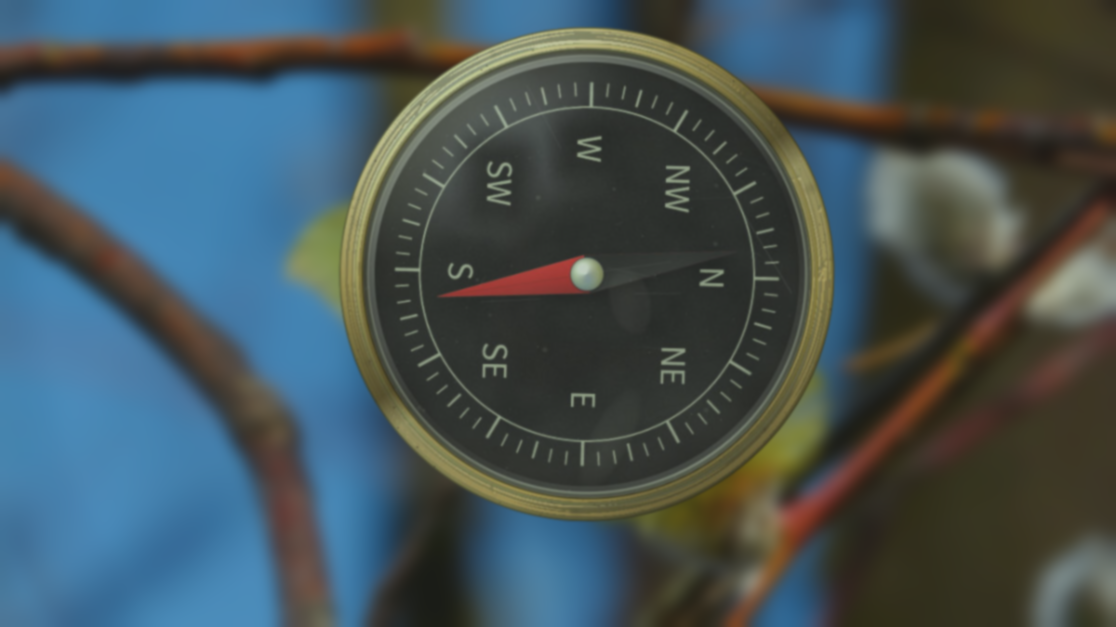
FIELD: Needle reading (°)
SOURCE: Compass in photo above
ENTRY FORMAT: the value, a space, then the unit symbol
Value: 170 °
